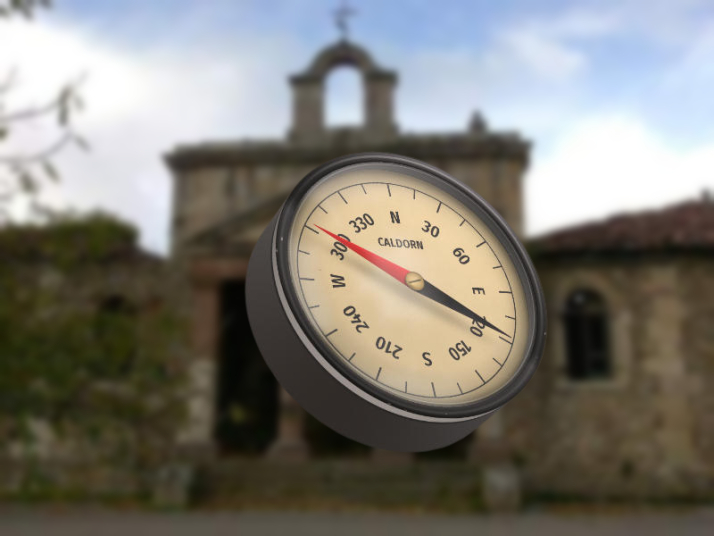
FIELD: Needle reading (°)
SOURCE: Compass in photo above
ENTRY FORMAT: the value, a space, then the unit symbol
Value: 300 °
